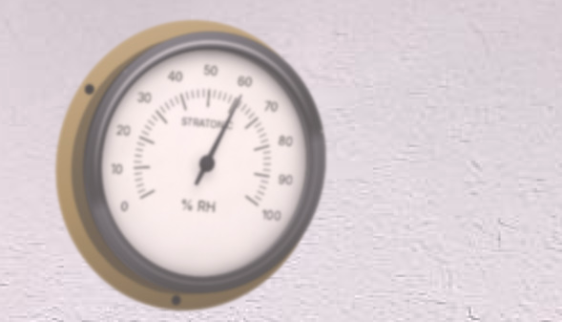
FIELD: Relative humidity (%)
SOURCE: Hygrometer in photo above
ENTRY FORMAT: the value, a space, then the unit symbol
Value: 60 %
